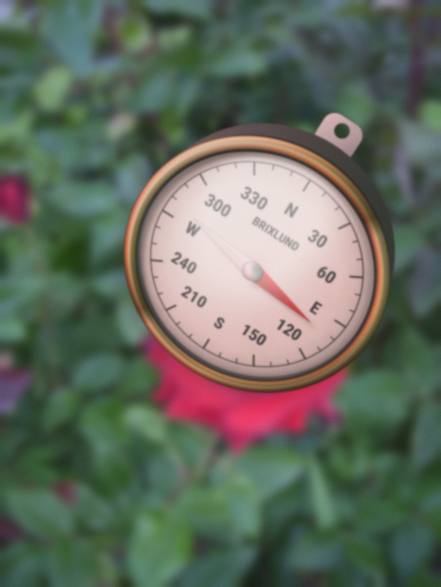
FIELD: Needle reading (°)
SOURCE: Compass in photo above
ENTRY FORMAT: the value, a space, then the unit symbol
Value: 100 °
